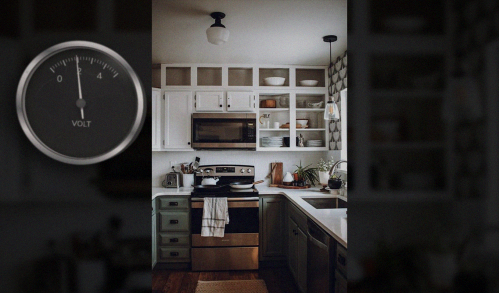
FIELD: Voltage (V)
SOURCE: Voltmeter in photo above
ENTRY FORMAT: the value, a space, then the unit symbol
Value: 2 V
